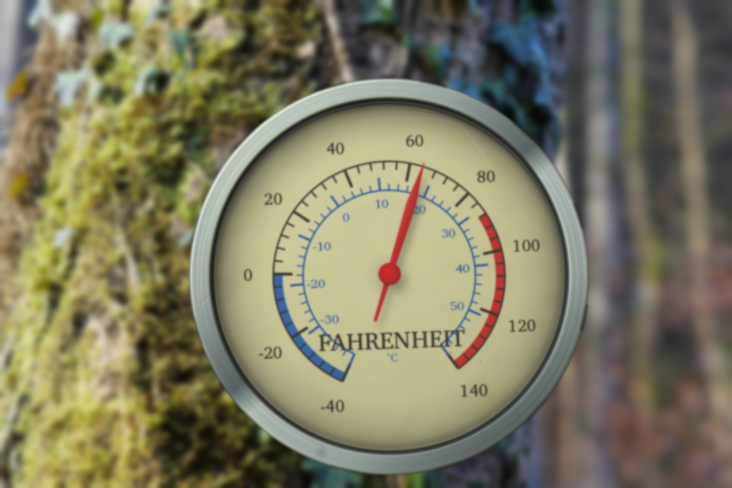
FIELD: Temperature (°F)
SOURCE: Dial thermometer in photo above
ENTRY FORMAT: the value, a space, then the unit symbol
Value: 64 °F
